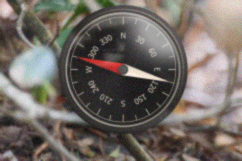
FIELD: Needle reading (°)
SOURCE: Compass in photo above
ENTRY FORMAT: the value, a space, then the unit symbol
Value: 285 °
